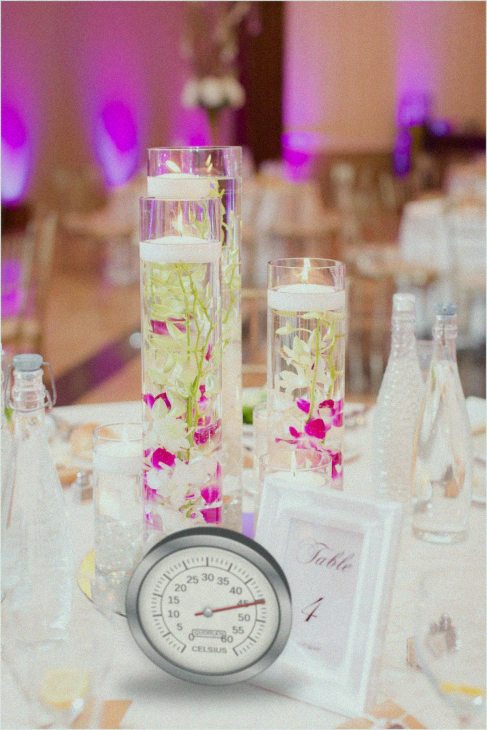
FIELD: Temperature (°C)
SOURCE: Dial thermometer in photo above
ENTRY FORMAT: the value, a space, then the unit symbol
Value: 45 °C
